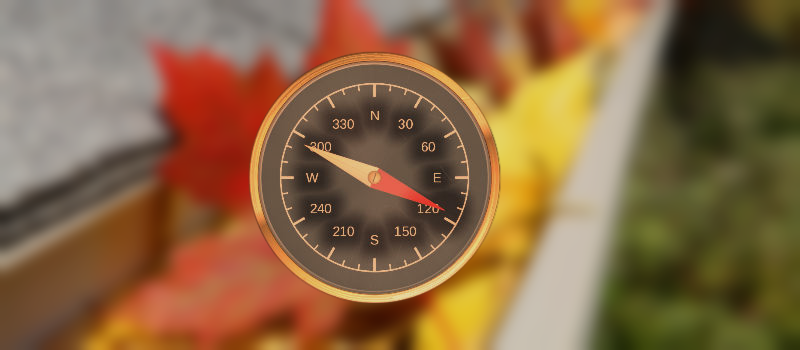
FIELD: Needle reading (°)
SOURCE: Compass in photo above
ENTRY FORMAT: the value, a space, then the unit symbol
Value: 115 °
